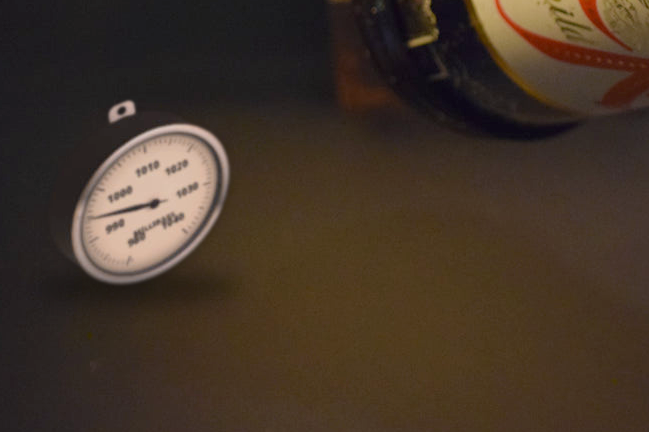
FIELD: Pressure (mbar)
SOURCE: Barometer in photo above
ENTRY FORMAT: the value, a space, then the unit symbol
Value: 995 mbar
